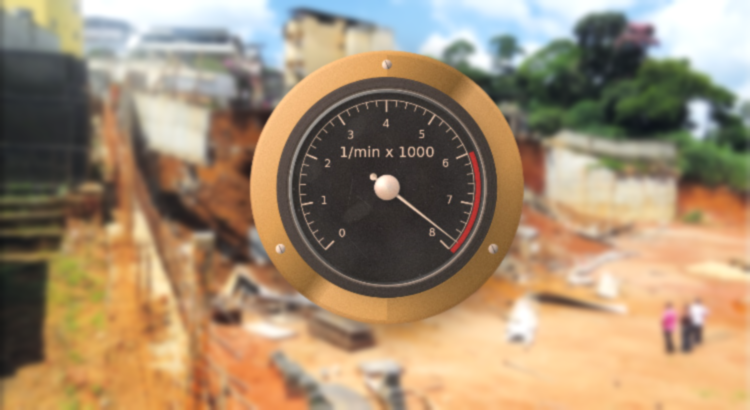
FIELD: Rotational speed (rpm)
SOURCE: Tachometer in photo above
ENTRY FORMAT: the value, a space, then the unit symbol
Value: 7800 rpm
